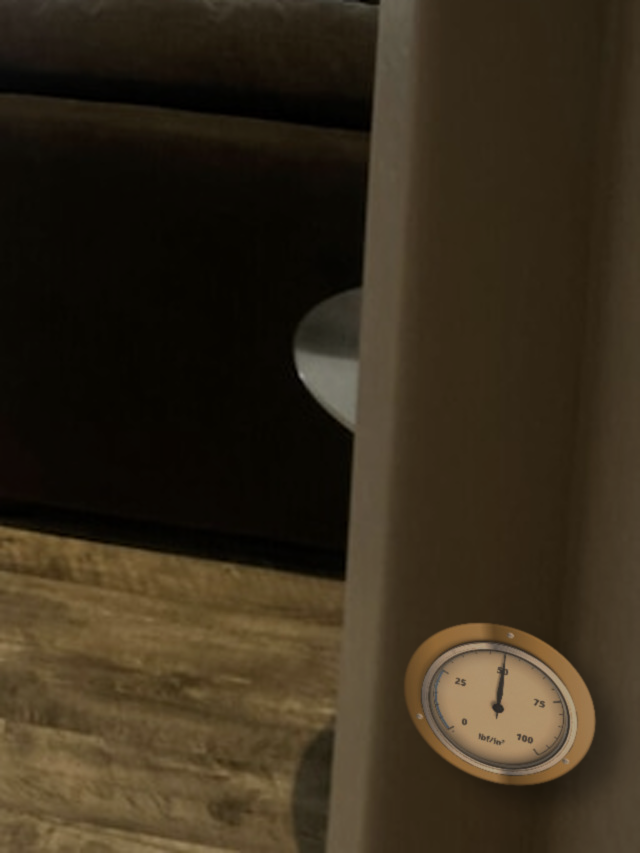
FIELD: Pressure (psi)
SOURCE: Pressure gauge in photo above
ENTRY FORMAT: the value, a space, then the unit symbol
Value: 50 psi
